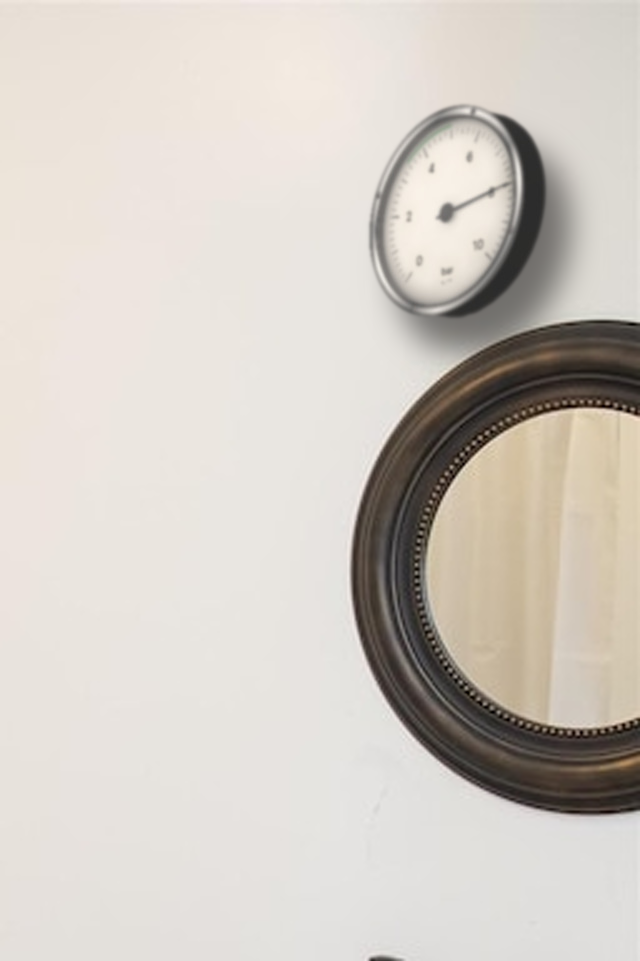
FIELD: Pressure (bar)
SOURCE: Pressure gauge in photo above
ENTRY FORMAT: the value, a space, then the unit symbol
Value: 8 bar
